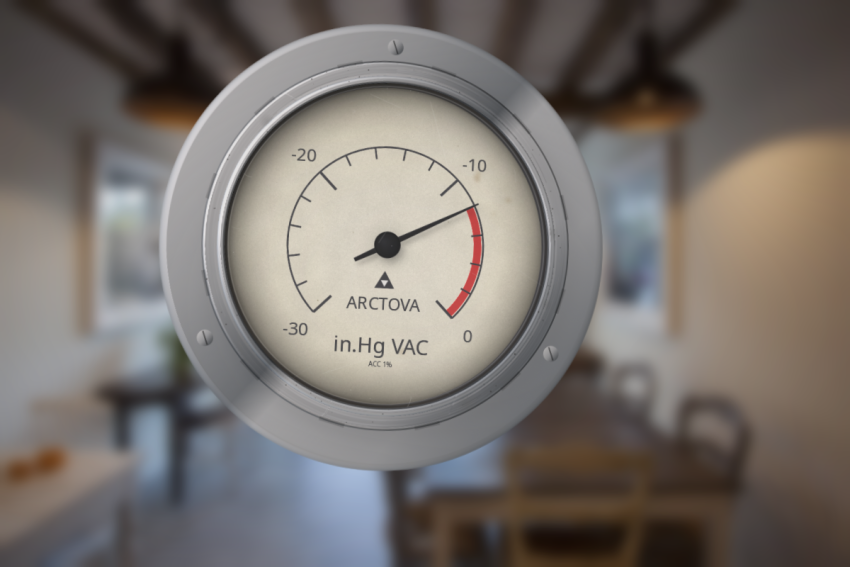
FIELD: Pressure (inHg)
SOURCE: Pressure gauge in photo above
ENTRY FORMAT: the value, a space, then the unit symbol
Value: -8 inHg
